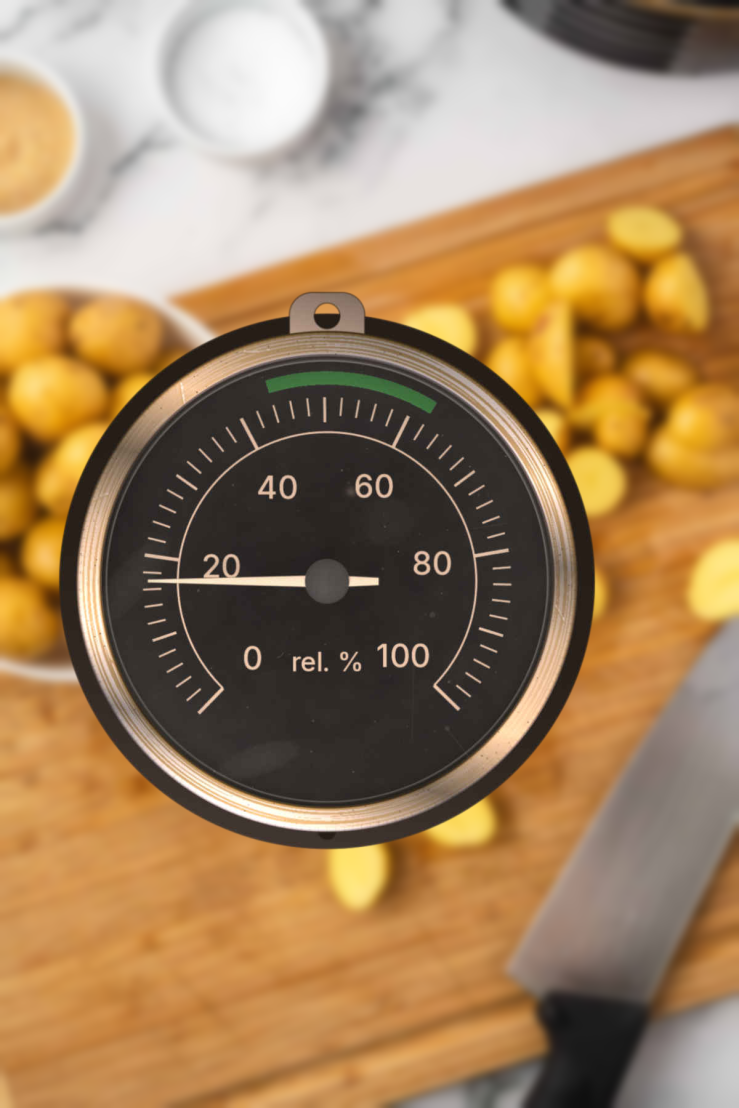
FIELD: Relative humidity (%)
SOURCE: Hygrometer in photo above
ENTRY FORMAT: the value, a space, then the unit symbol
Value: 17 %
